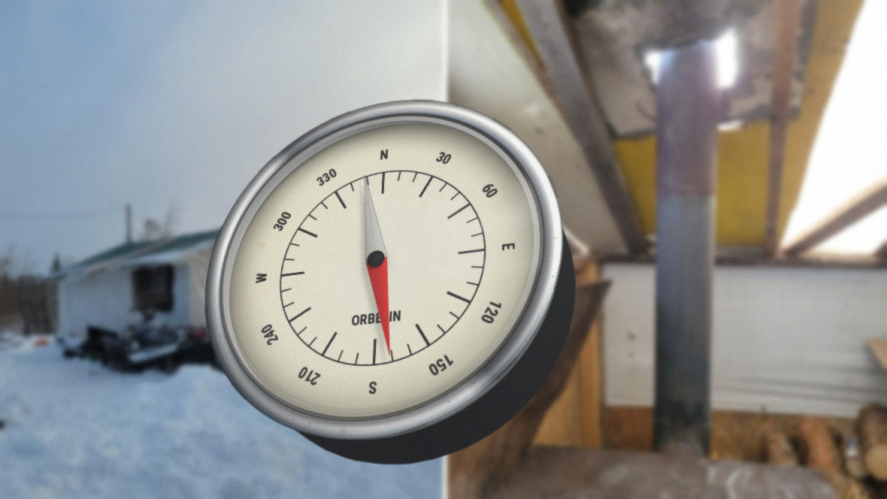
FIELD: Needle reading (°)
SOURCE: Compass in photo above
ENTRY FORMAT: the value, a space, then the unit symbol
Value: 170 °
